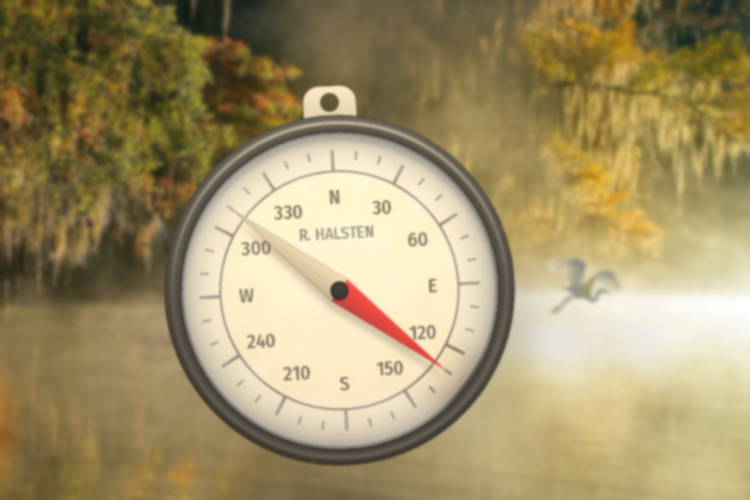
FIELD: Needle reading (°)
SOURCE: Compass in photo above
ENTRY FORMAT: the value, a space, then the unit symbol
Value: 130 °
